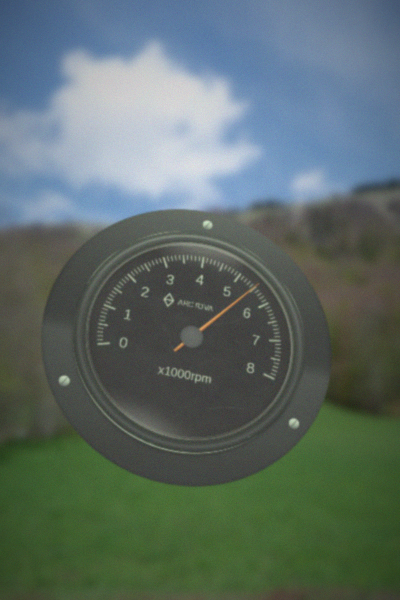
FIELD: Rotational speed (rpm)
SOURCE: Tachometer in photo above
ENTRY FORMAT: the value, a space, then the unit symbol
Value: 5500 rpm
